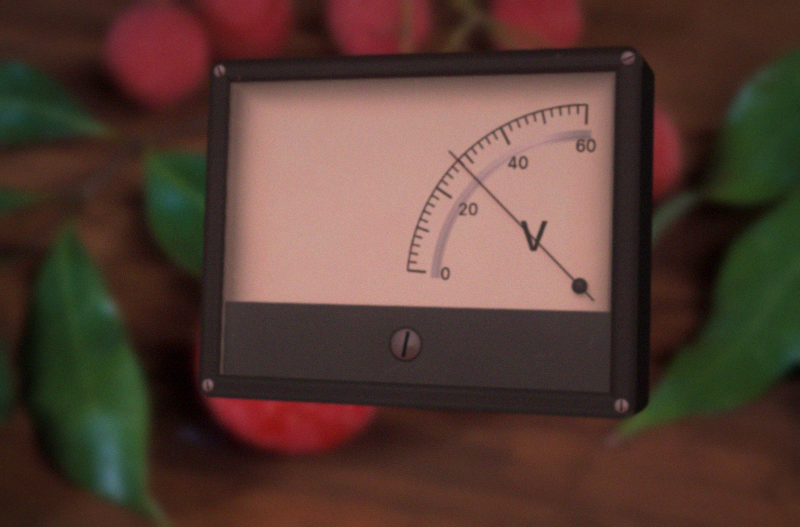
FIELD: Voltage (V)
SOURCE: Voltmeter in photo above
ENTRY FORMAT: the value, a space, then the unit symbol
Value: 28 V
